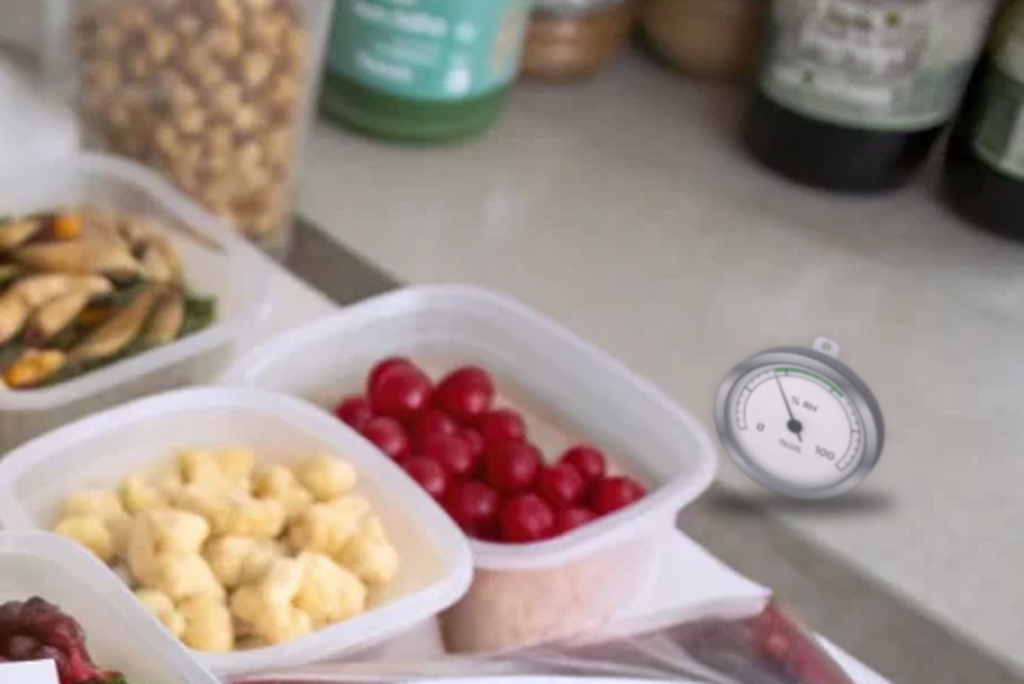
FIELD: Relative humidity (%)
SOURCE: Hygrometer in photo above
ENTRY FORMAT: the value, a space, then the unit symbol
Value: 36 %
